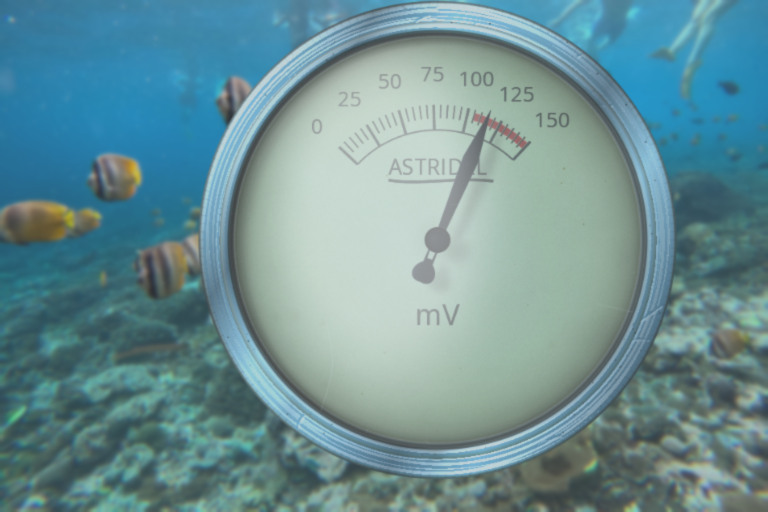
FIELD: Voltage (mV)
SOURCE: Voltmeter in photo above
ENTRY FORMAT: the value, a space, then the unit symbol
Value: 115 mV
